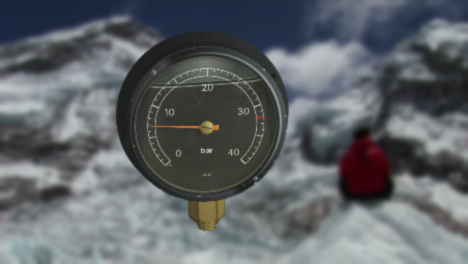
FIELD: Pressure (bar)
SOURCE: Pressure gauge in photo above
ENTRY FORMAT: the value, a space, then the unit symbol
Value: 7 bar
